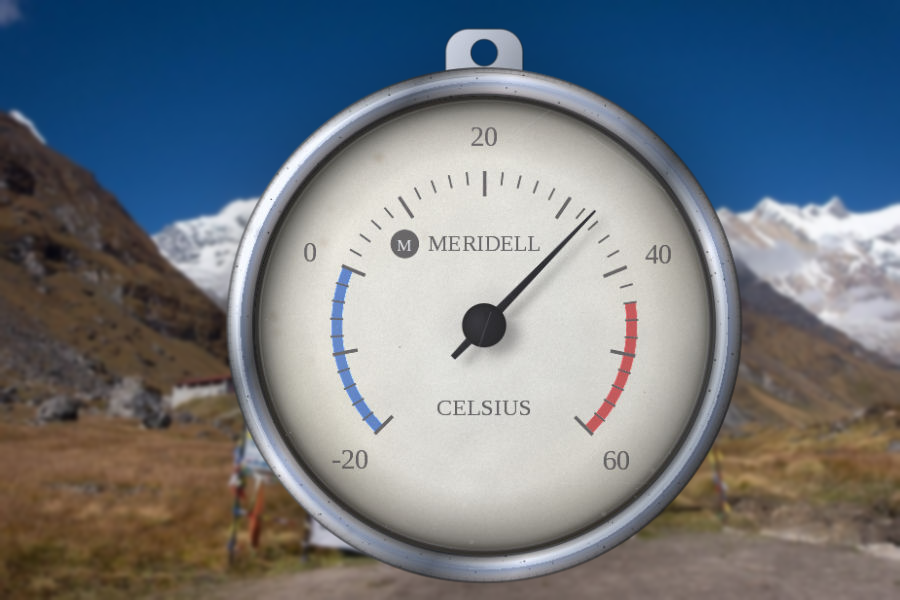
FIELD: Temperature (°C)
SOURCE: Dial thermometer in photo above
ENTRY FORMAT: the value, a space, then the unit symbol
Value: 33 °C
